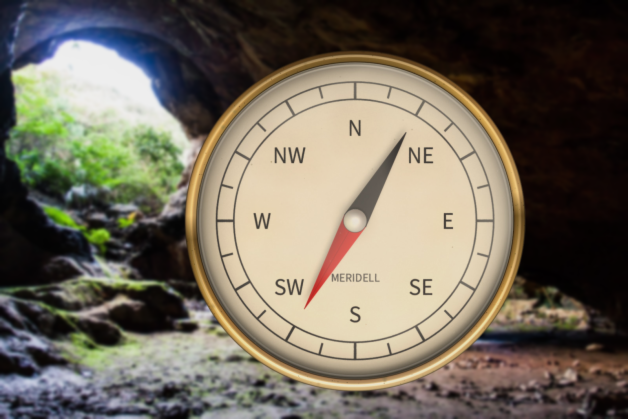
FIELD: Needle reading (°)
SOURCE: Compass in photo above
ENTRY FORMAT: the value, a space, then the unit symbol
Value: 210 °
